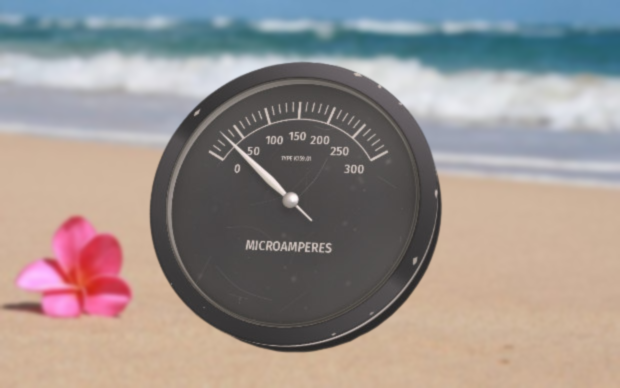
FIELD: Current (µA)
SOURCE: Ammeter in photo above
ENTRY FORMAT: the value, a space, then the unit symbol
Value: 30 µA
